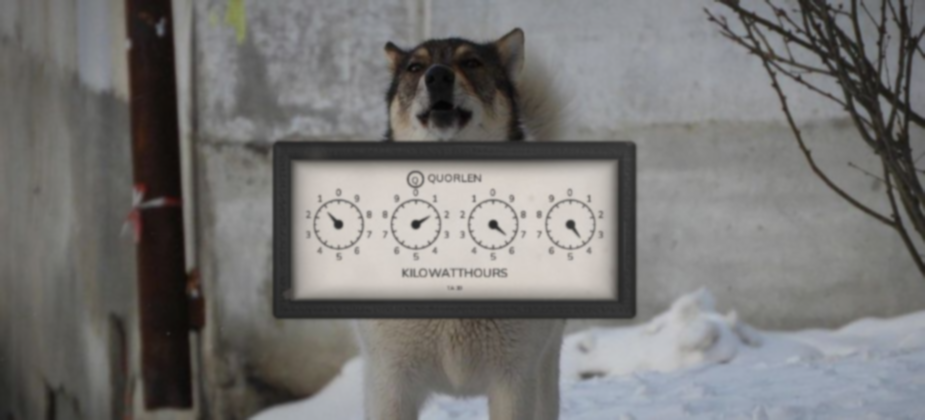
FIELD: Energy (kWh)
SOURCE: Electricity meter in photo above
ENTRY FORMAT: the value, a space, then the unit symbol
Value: 1164 kWh
